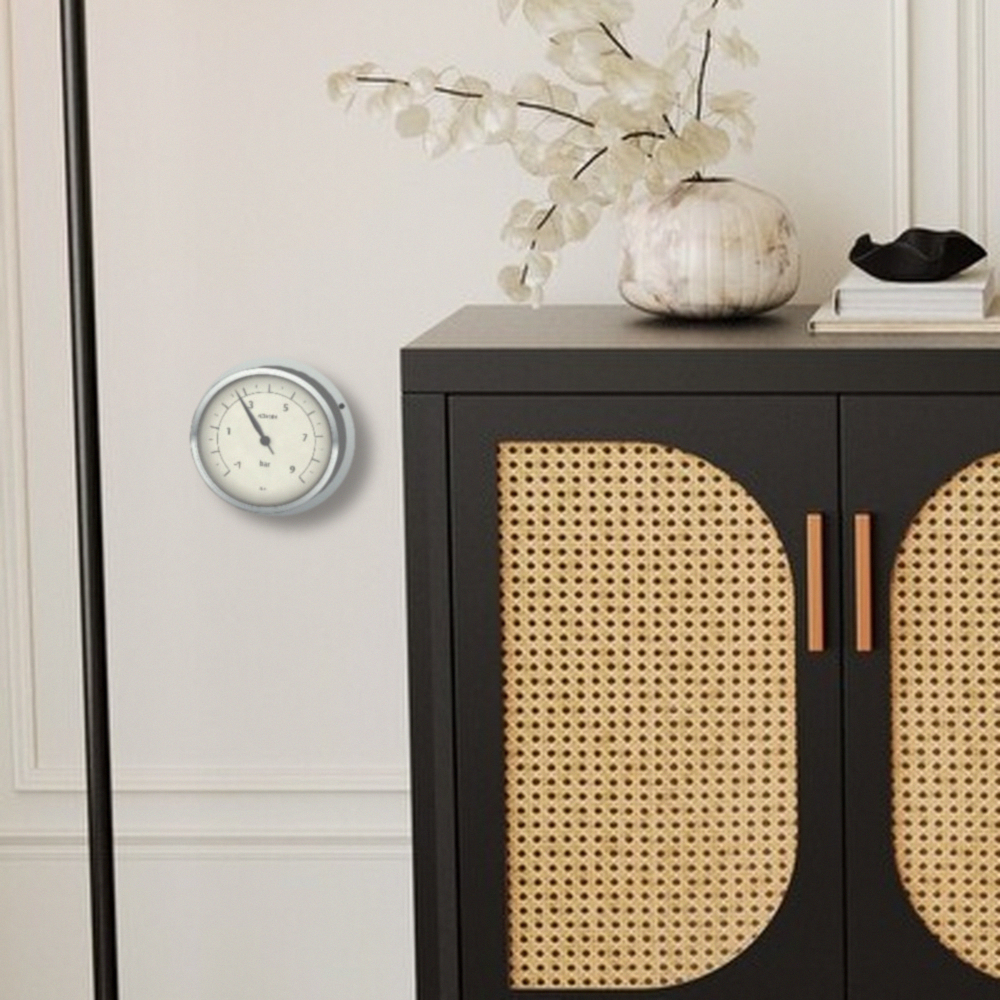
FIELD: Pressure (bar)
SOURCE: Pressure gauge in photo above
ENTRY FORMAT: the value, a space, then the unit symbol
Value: 2.75 bar
